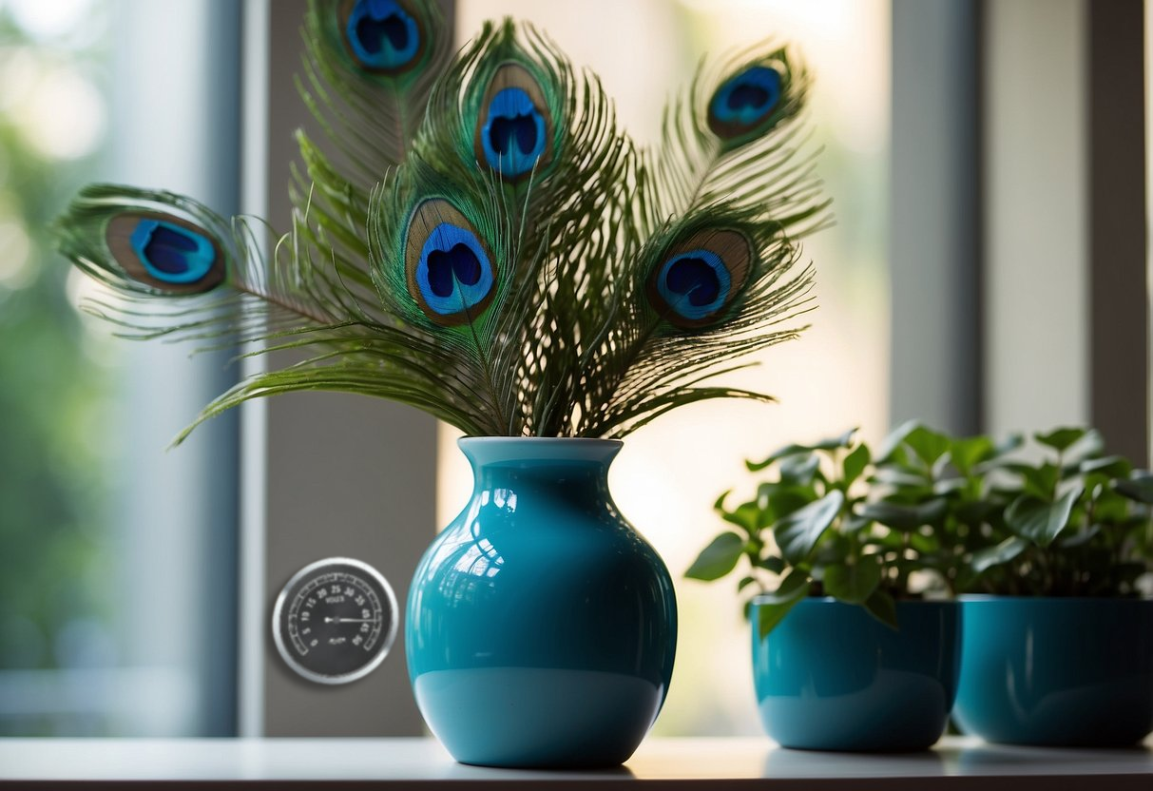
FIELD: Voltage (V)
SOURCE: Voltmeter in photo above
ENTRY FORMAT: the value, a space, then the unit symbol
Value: 42.5 V
